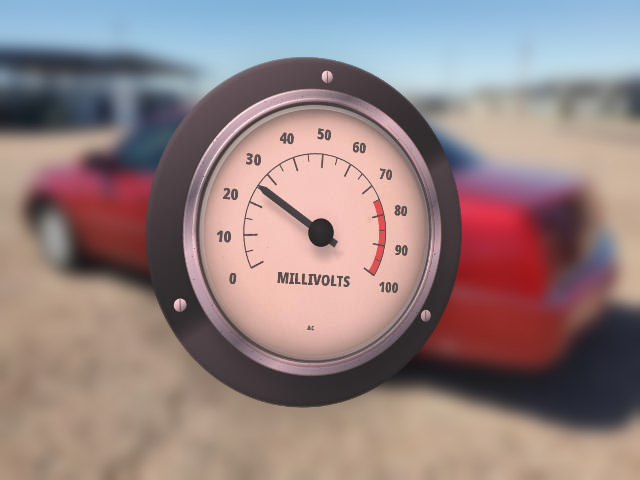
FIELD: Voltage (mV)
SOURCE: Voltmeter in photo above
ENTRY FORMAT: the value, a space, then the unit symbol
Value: 25 mV
